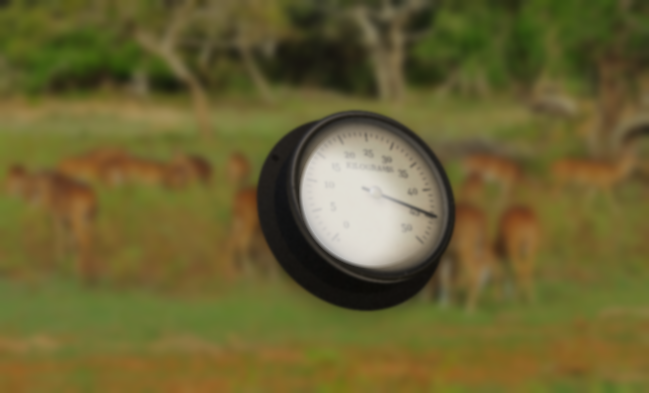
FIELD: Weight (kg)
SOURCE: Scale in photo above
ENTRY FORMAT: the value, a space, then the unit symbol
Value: 45 kg
